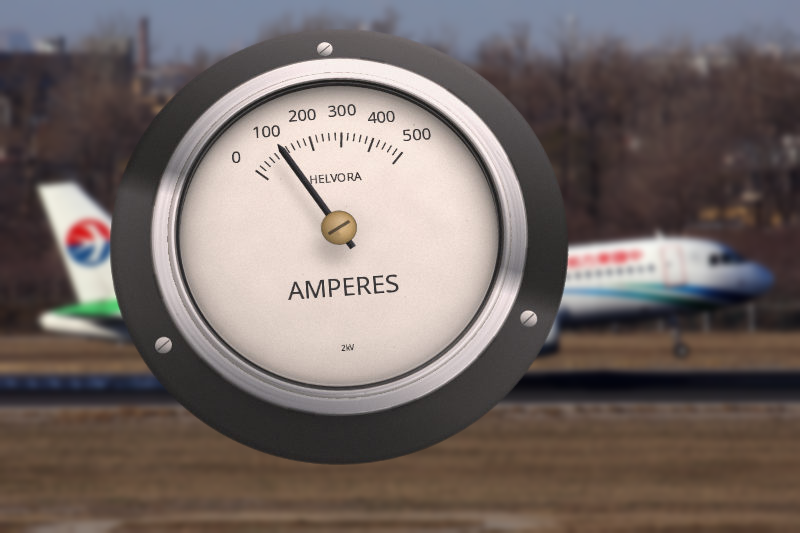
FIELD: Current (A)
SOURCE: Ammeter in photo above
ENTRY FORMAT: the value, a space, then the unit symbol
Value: 100 A
